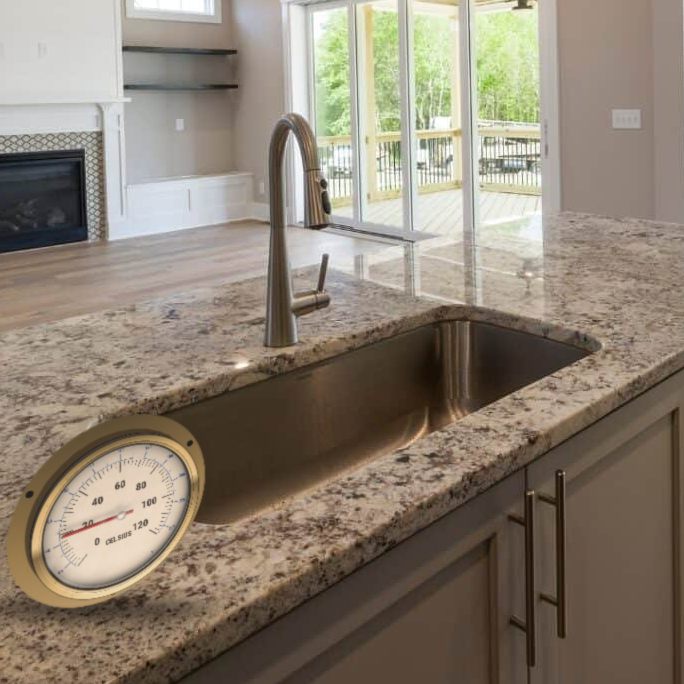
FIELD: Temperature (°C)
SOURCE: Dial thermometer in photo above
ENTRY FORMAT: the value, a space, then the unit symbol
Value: 20 °C
